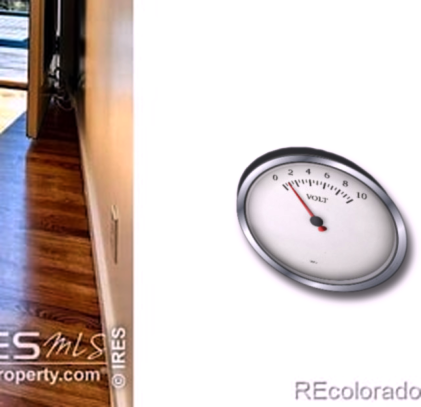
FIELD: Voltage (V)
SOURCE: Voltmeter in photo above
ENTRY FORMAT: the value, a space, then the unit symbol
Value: 1 V
